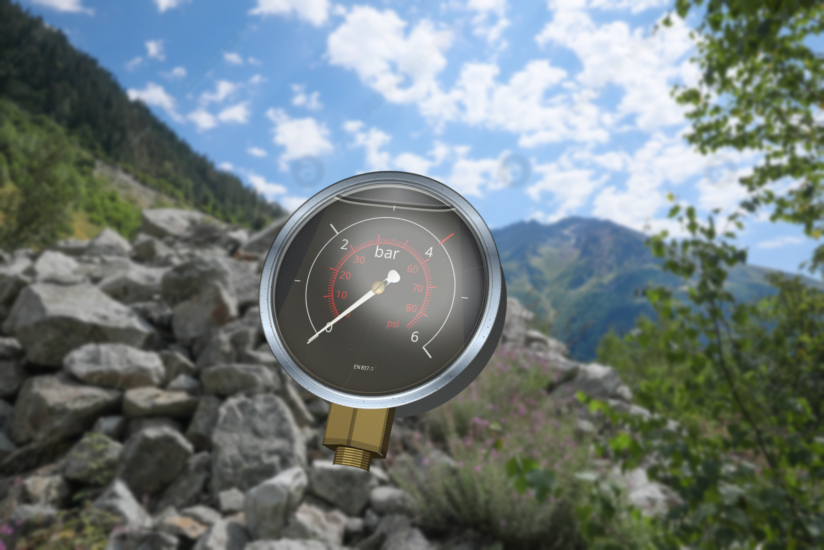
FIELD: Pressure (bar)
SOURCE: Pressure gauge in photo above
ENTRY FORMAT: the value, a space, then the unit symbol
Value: 0 bar
